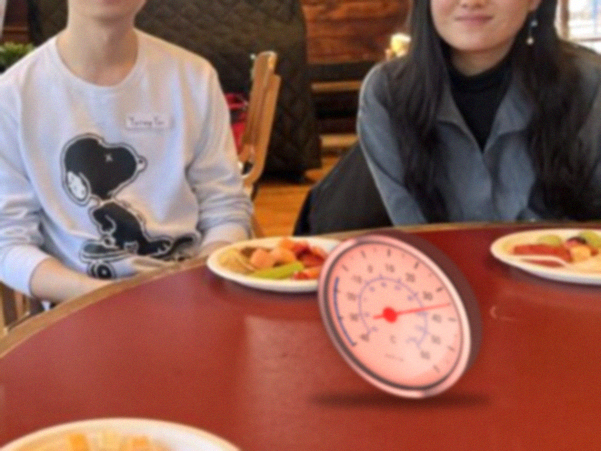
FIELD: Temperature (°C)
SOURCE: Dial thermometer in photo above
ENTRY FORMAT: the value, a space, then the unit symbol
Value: 35 °C
